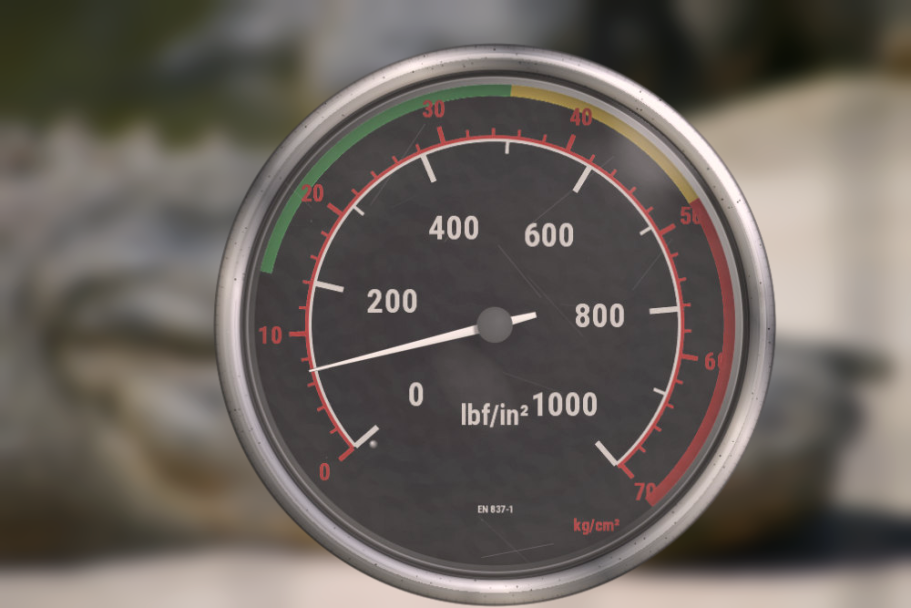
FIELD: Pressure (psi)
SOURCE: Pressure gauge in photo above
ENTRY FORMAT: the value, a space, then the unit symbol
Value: 100 psi
